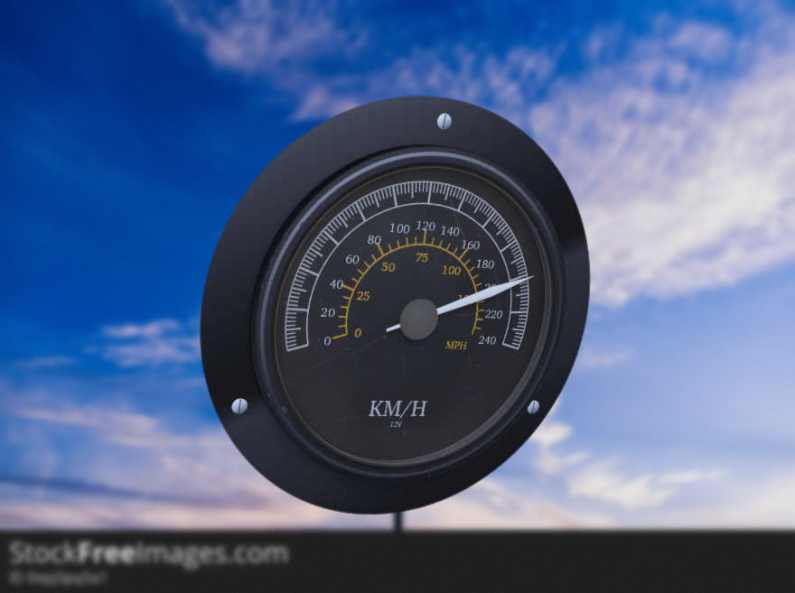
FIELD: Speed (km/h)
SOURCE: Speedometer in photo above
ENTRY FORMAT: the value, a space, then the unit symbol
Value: 200 km/h
